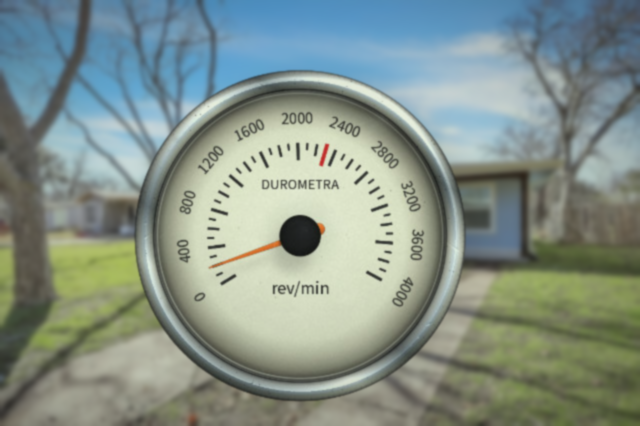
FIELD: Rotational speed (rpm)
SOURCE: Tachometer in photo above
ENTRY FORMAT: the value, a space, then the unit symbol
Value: 200 rpm
